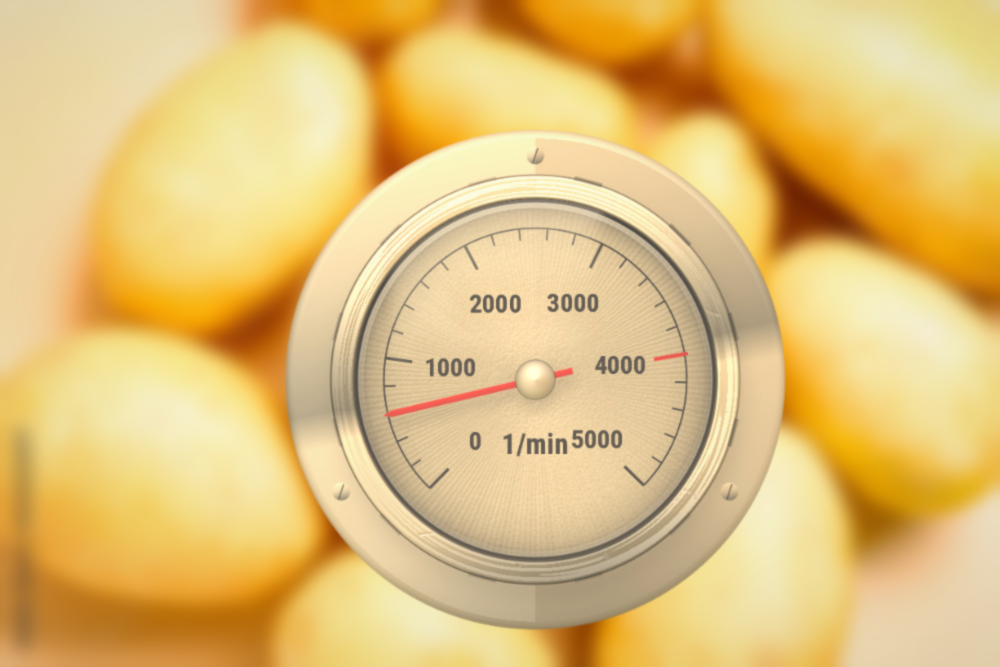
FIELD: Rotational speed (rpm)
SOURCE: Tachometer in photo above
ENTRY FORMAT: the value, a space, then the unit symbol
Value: 600 rpm
